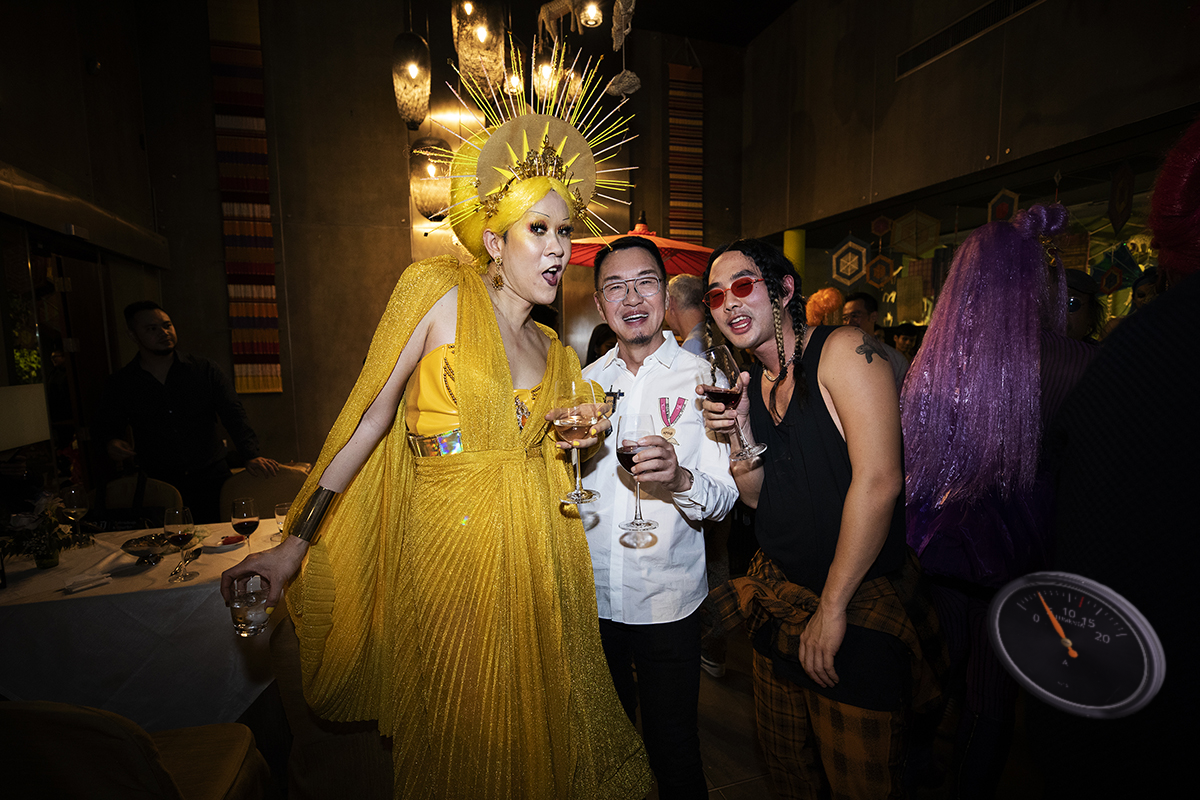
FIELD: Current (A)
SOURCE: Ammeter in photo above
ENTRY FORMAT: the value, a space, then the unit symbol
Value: 5 A
